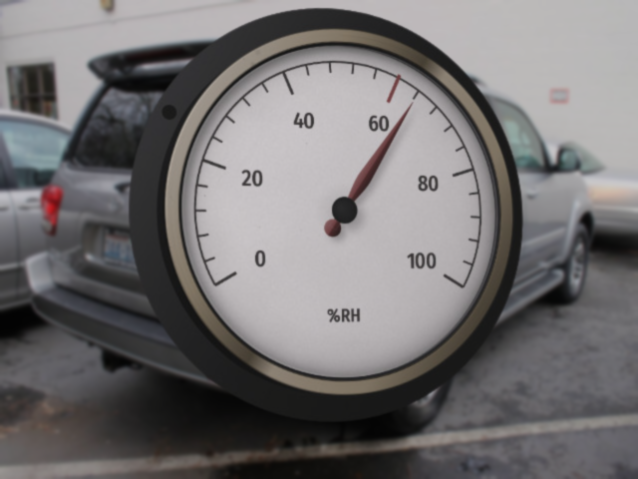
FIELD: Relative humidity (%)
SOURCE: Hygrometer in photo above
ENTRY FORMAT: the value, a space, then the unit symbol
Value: 64 %
